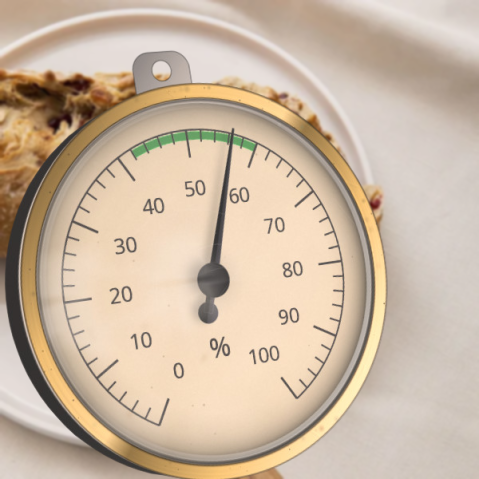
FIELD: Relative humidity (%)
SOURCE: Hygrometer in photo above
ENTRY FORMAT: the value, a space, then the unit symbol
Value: 56 %
